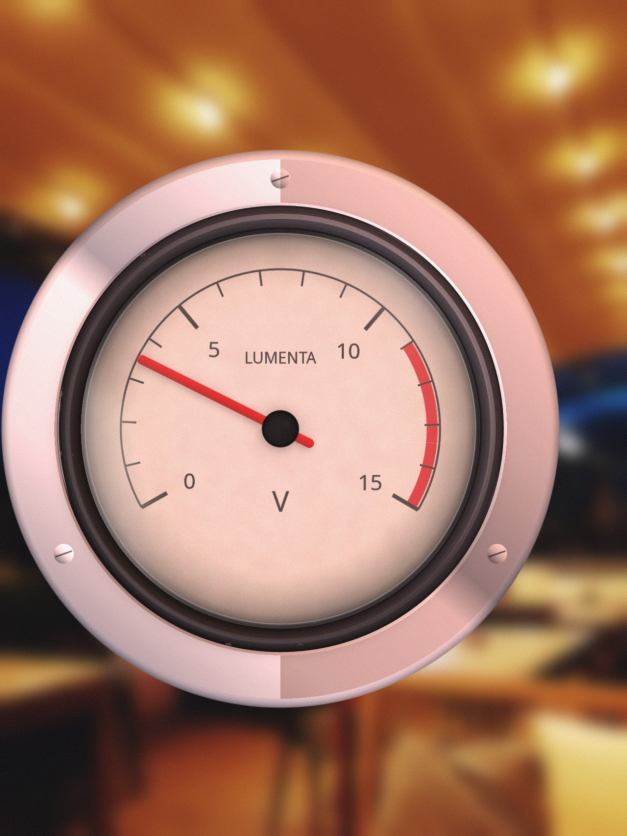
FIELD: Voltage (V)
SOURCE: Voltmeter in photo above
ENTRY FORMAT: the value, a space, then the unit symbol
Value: 3.5 V
